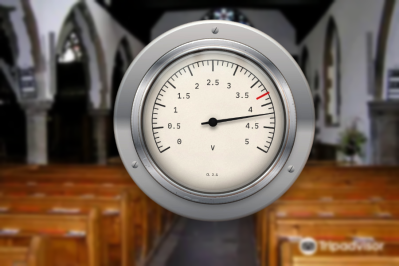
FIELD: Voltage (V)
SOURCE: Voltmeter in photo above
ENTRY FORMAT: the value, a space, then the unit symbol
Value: 4.2 V
